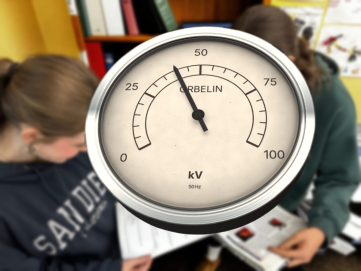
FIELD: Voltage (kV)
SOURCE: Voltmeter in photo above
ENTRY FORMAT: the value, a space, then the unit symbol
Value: 40 kV
